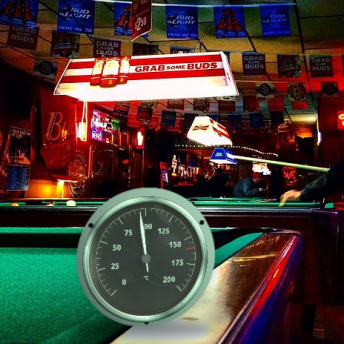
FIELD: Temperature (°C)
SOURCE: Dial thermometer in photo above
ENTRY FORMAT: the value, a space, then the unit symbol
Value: 95 °C
